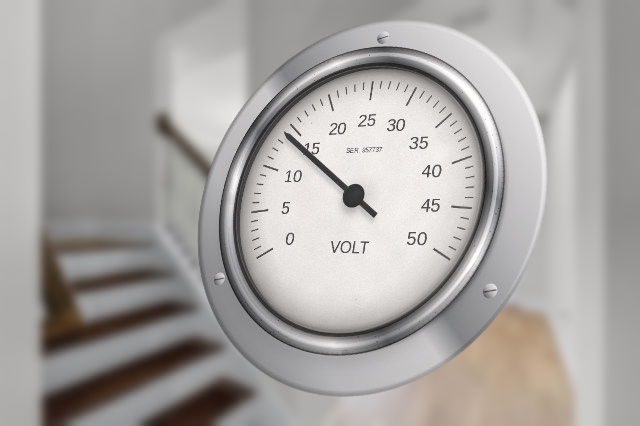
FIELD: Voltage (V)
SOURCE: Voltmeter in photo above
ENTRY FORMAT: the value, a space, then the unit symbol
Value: 14 V
